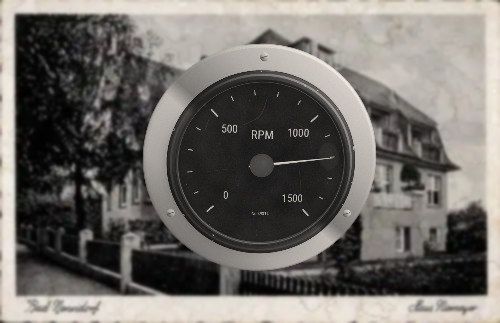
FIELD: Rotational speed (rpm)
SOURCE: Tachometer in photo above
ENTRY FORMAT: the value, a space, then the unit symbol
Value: 1200 rpm
